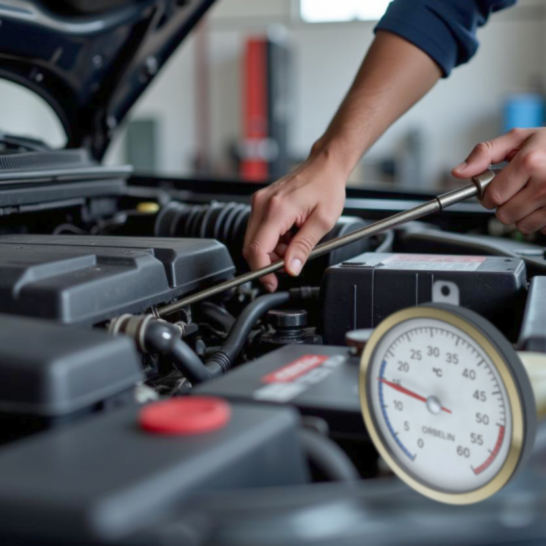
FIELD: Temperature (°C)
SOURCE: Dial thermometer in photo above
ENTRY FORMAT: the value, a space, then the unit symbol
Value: 15 °C
